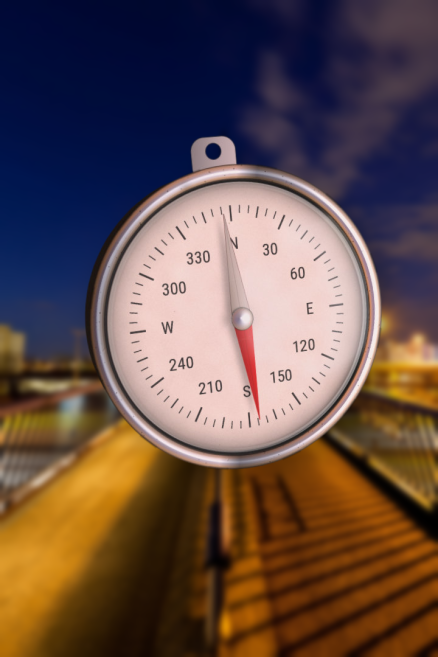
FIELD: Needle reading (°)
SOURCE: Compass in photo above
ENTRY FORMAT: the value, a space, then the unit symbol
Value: 175 °
